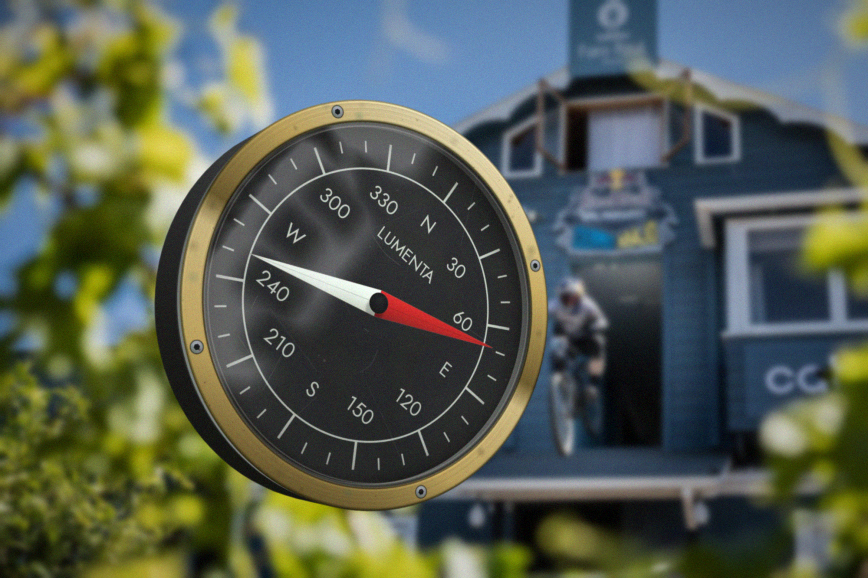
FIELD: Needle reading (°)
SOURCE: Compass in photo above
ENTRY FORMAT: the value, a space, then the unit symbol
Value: 70 °
